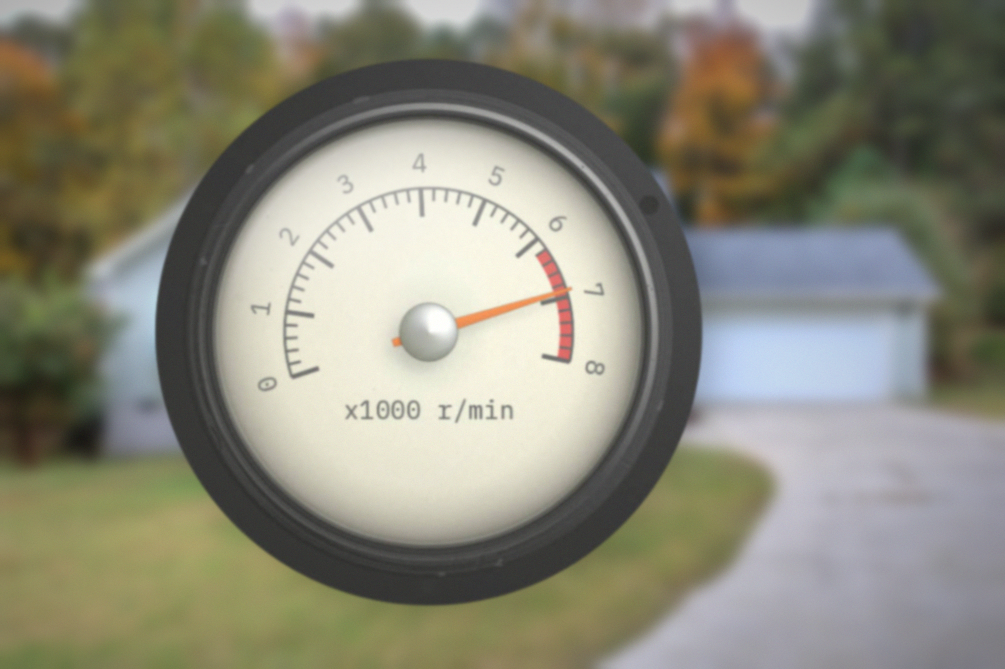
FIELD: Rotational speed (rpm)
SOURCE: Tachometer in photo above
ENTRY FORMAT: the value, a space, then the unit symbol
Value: 6900 rpm
